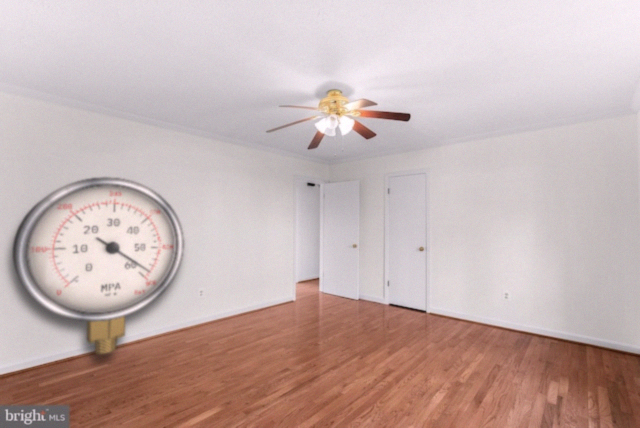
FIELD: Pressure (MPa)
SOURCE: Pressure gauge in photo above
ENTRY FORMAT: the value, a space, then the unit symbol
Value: 58 MPa
